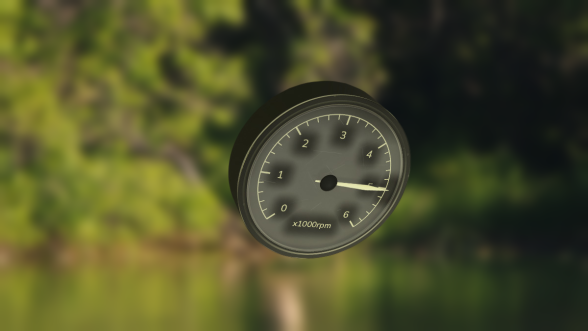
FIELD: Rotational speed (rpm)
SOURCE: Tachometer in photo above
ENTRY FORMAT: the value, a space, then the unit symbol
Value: 5000 rpm
